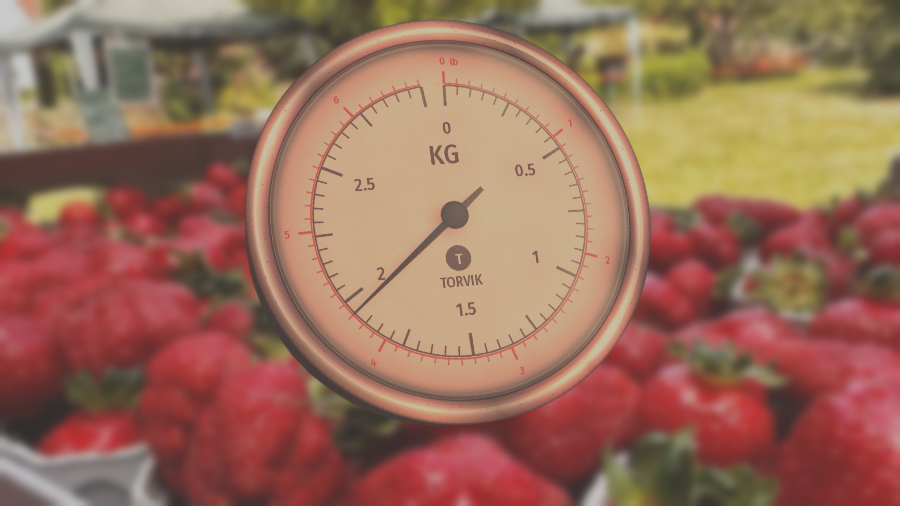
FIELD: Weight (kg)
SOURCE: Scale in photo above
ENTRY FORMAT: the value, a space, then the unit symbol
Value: 1.95 kg
